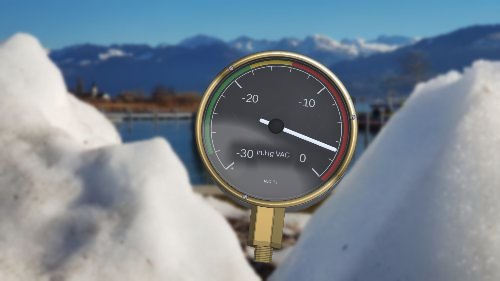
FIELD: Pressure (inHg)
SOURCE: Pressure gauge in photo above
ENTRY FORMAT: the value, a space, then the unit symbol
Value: -3 inHg
